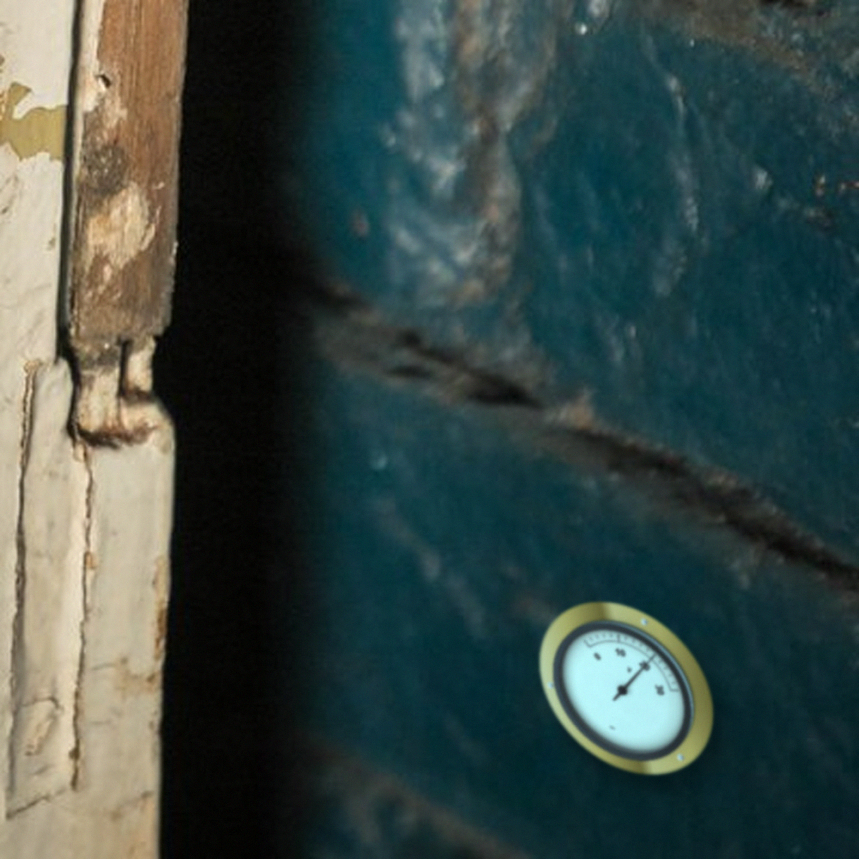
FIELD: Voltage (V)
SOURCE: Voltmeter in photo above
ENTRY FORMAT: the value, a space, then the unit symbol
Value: 20 V
